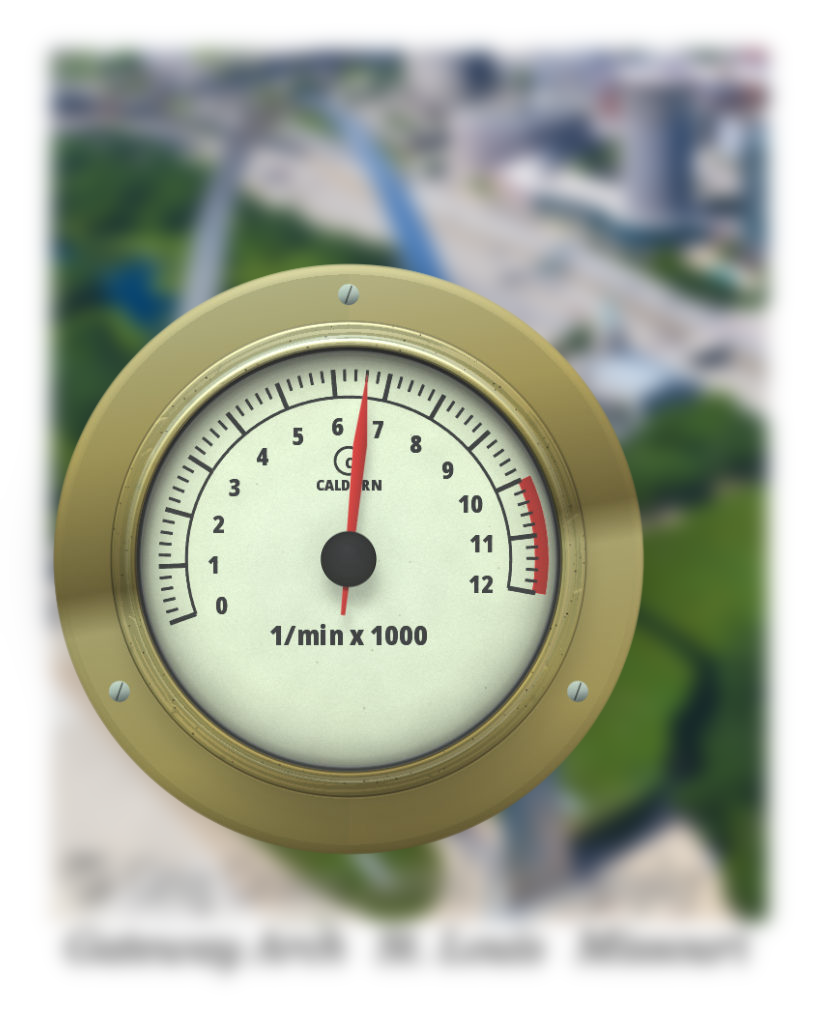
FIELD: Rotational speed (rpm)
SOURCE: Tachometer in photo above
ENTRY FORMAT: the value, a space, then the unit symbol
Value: 6600 rpm
